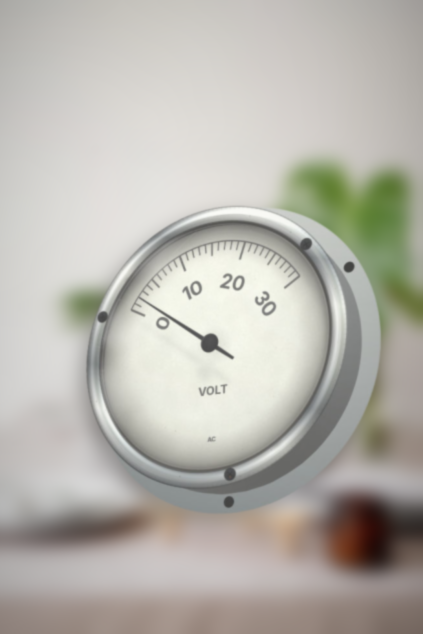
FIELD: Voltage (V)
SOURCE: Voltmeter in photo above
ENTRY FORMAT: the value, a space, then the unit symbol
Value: 2 V
